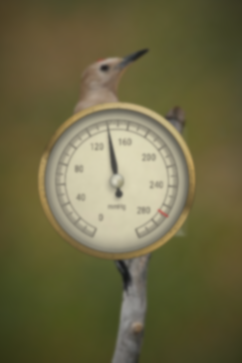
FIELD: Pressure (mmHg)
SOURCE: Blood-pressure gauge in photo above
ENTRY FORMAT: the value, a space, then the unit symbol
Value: 140 mmHg
